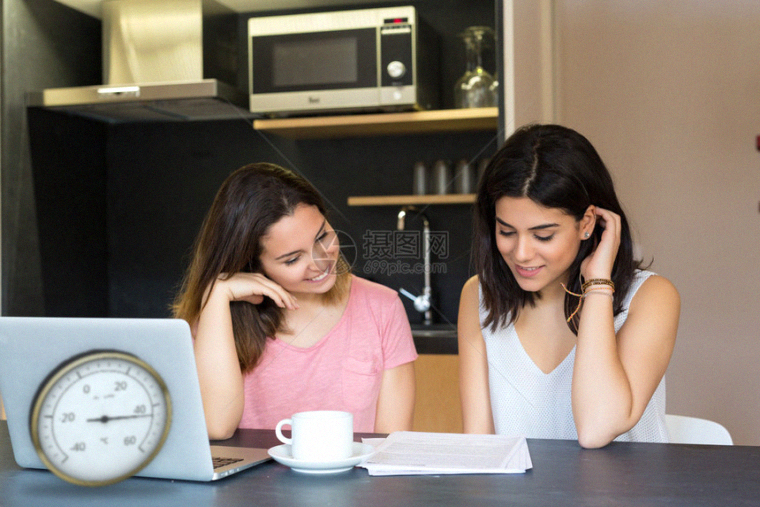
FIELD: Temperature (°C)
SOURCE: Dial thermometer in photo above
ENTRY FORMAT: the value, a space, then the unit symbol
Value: 44 °C
